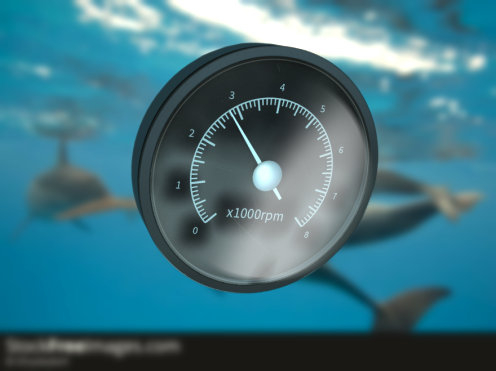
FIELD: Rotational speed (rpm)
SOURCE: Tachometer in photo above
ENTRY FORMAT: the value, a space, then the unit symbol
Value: 2800 rpm
